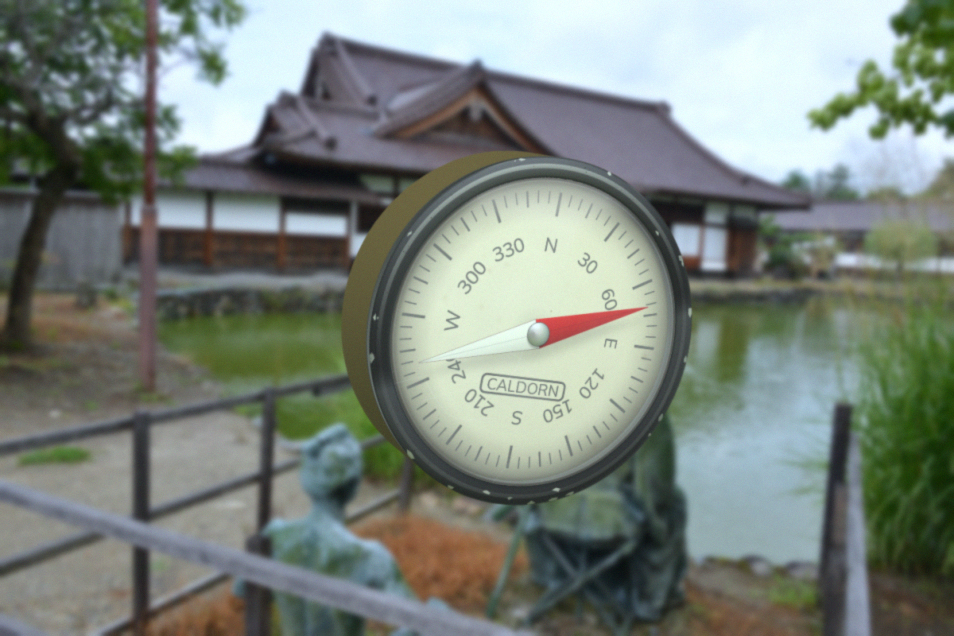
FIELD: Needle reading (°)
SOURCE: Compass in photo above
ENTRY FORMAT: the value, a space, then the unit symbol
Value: 70 °
